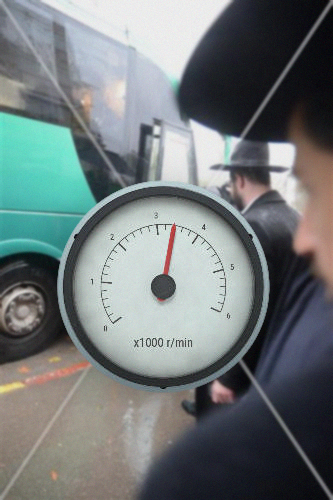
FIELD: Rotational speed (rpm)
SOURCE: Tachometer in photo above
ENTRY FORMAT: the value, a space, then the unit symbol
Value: 3400 rpm
